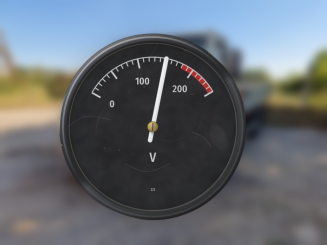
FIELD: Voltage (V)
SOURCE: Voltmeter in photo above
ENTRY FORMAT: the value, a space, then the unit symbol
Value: 150 V
